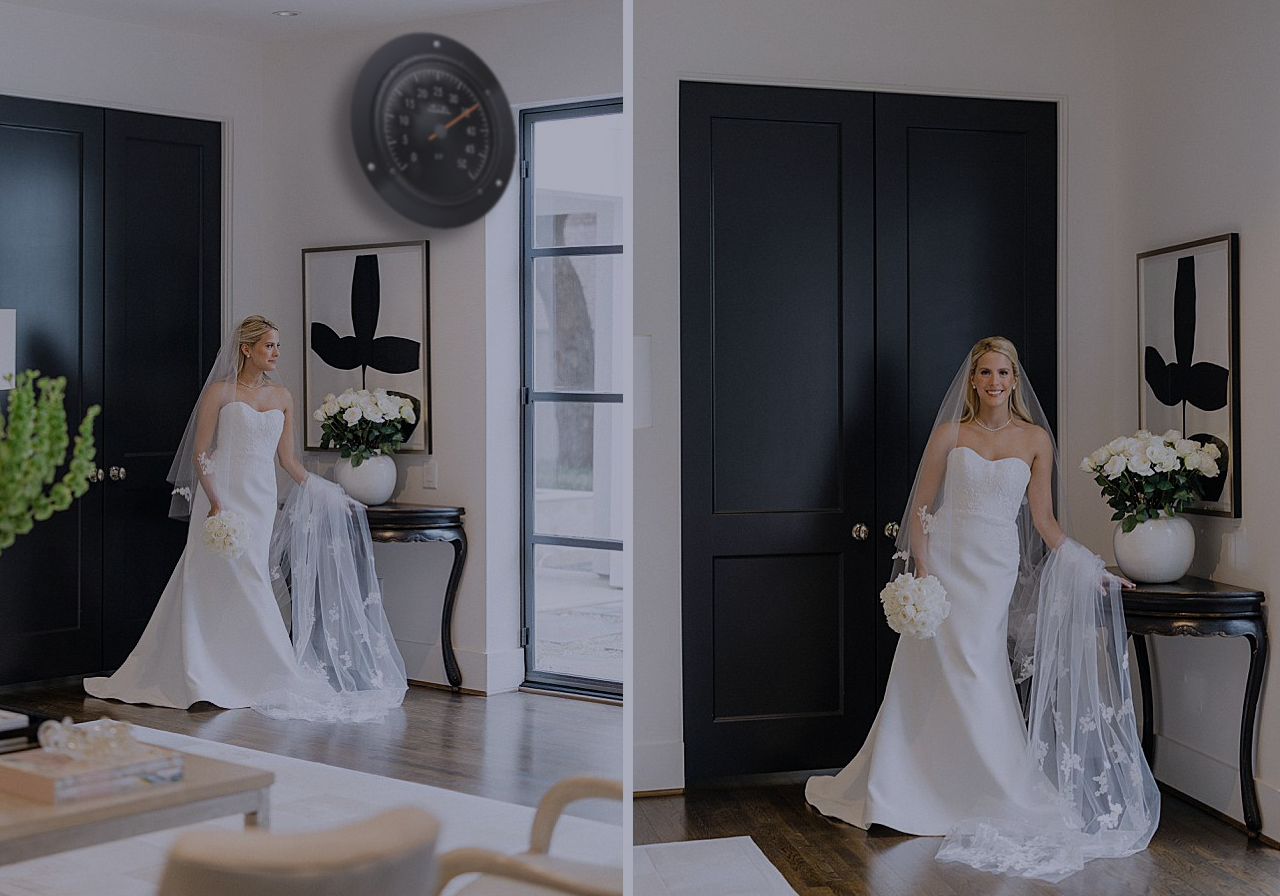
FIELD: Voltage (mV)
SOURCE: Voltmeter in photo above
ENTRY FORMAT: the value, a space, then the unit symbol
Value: 35 mV
